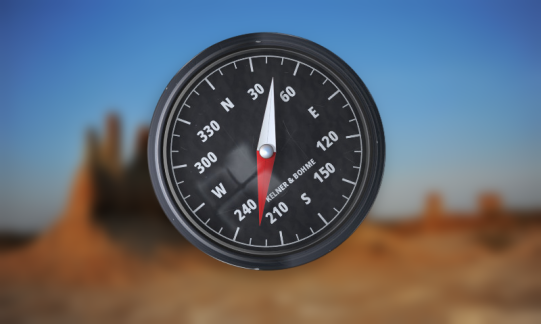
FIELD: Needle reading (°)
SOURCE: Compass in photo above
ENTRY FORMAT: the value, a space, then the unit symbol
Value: 225 °
